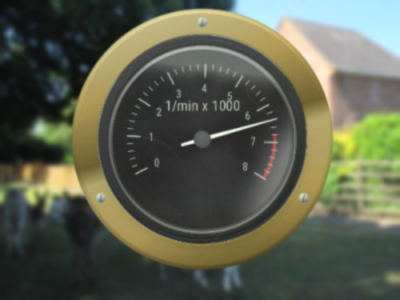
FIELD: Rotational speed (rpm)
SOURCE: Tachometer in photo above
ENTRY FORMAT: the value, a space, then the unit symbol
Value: 6400 rpm
